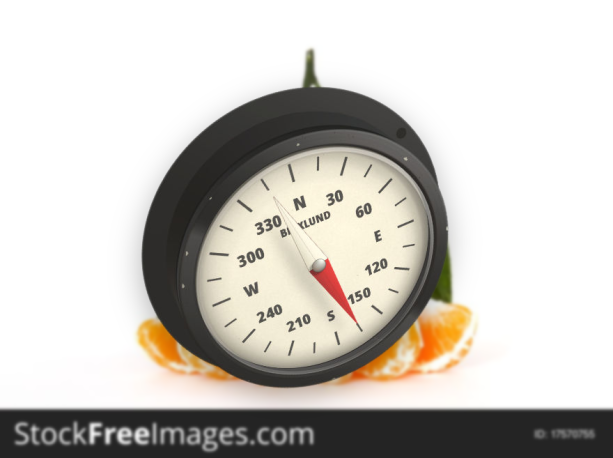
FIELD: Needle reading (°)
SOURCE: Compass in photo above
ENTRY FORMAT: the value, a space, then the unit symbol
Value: 165 °
